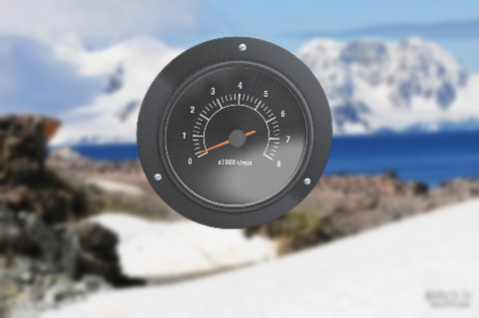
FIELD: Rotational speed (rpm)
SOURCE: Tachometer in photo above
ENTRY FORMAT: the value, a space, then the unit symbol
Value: 200 rpm
